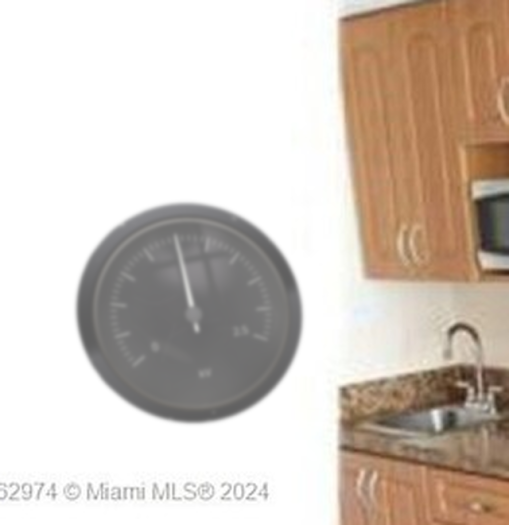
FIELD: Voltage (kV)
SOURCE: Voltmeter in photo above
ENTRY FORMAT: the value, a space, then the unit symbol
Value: 1.25 kV
